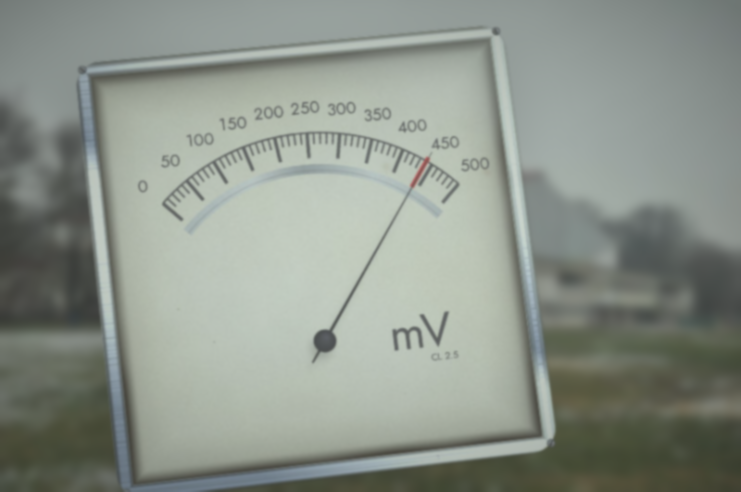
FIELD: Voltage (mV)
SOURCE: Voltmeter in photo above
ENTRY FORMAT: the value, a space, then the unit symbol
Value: 440 mV
